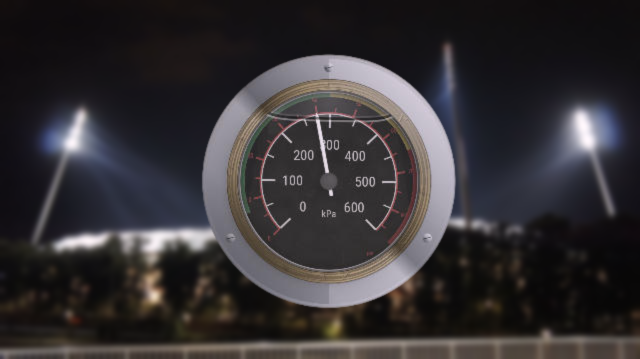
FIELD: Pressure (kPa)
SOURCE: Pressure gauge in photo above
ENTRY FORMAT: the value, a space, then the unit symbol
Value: 275 kPa
